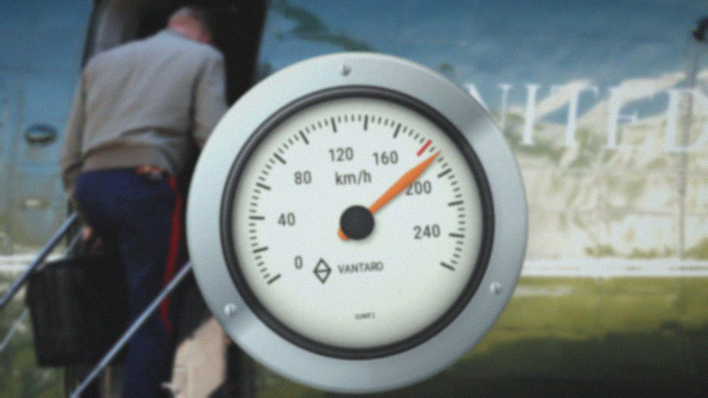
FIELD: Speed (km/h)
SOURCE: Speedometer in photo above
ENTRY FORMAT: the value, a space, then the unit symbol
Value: 188 km/h
